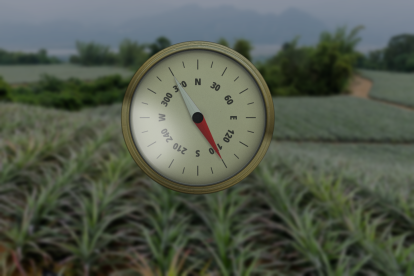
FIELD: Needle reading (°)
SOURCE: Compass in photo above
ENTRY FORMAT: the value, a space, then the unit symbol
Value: 150 °
